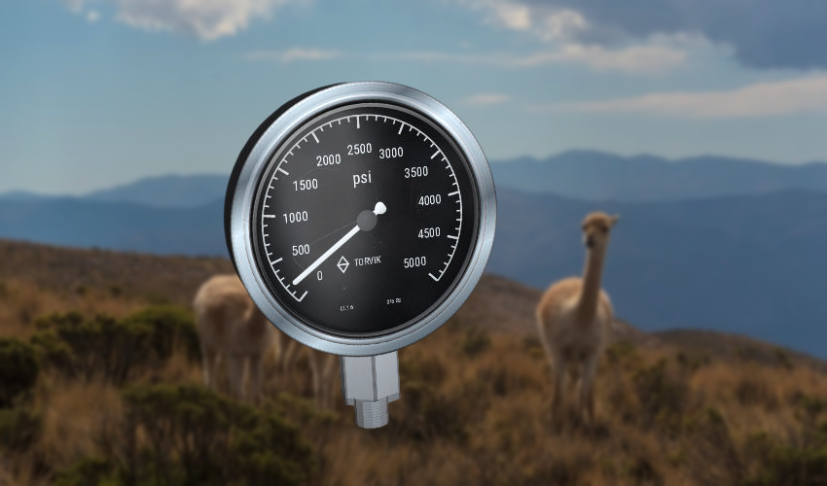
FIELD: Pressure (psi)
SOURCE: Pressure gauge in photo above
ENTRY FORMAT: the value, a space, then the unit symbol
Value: 200 psi
